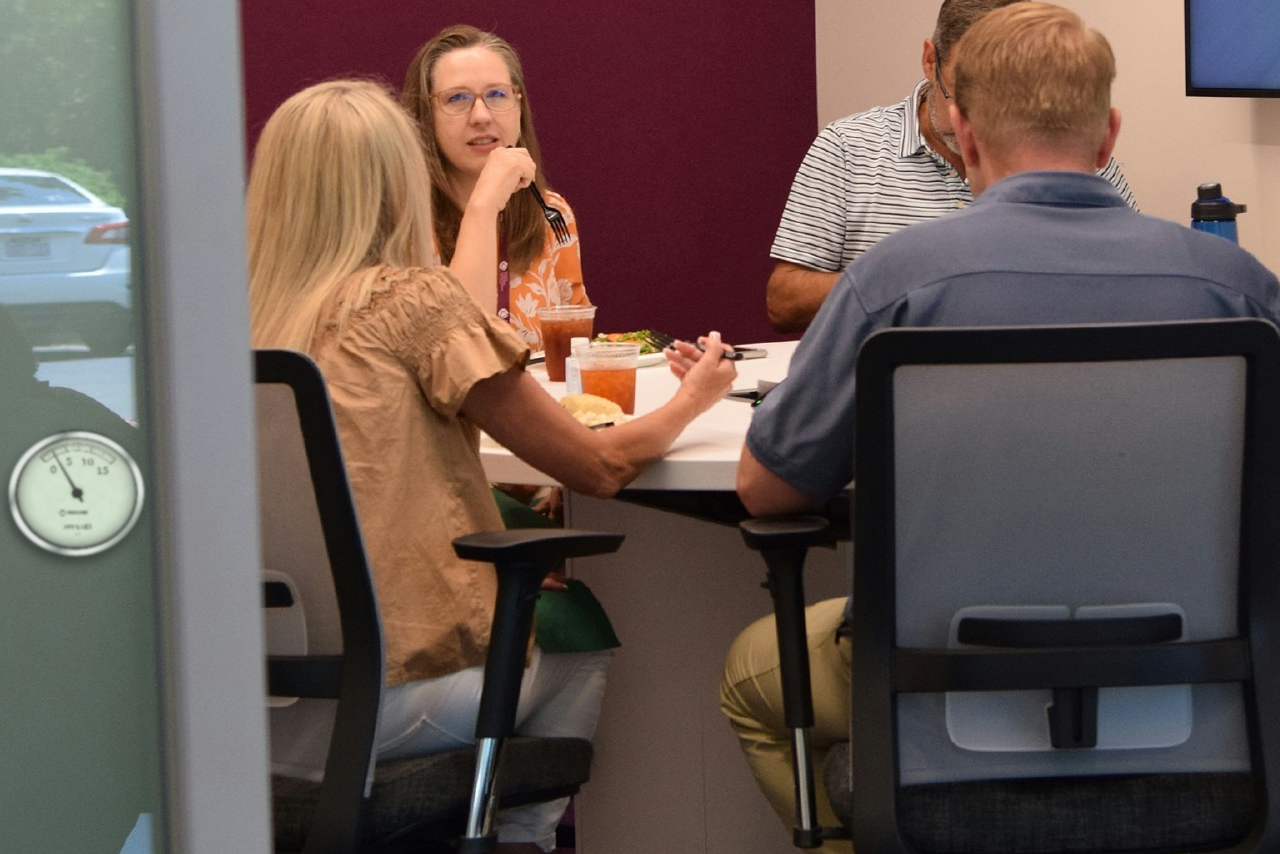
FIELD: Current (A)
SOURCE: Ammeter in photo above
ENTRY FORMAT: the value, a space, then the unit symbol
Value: 2.5 A
